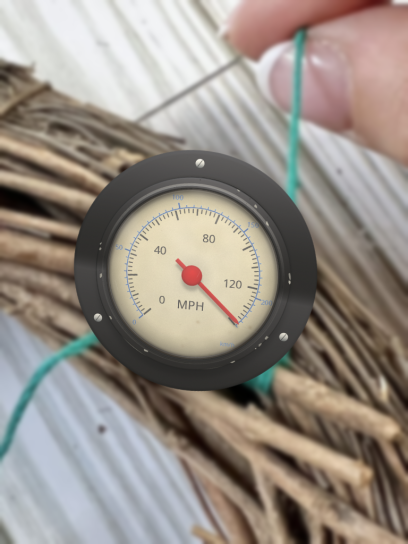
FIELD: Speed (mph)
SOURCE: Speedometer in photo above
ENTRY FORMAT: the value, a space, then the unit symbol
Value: 138 mph
